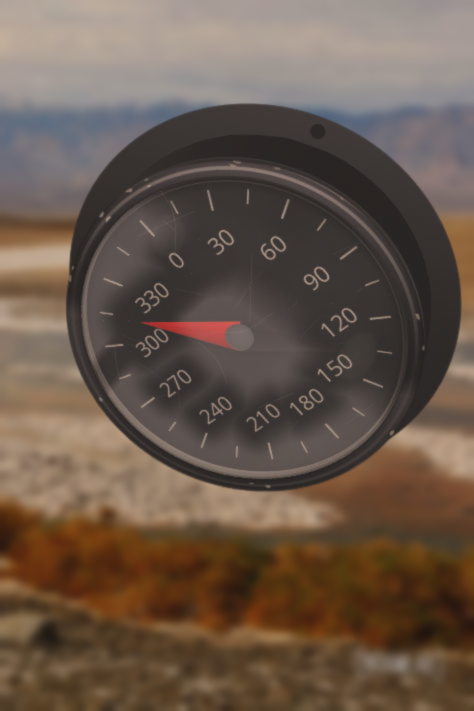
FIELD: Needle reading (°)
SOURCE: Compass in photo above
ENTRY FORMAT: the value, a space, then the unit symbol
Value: 315 °
